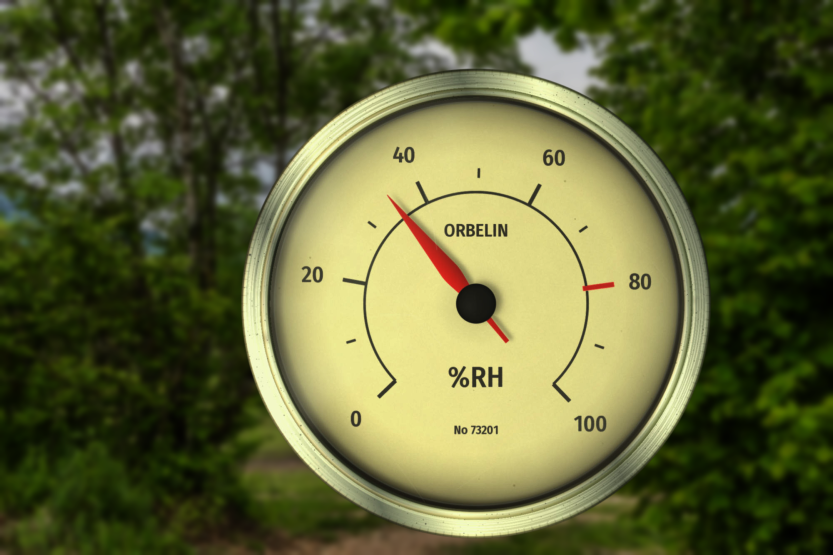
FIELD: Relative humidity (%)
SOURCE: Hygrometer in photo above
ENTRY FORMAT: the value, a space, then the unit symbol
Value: 35 %
